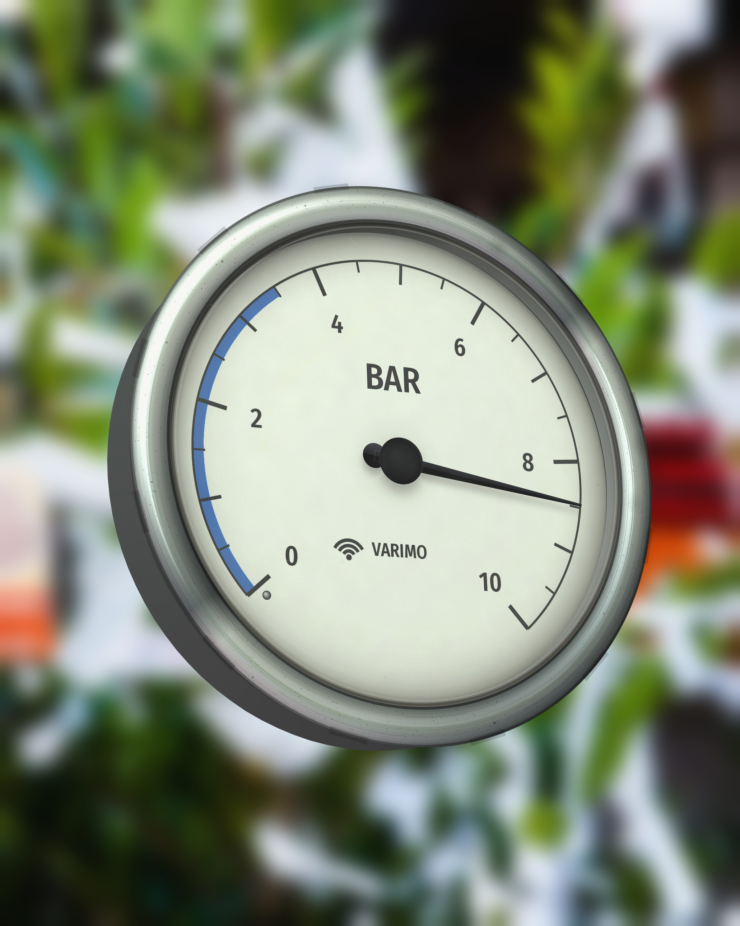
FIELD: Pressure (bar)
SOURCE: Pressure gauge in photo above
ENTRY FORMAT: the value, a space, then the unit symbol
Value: 8.5 bar
